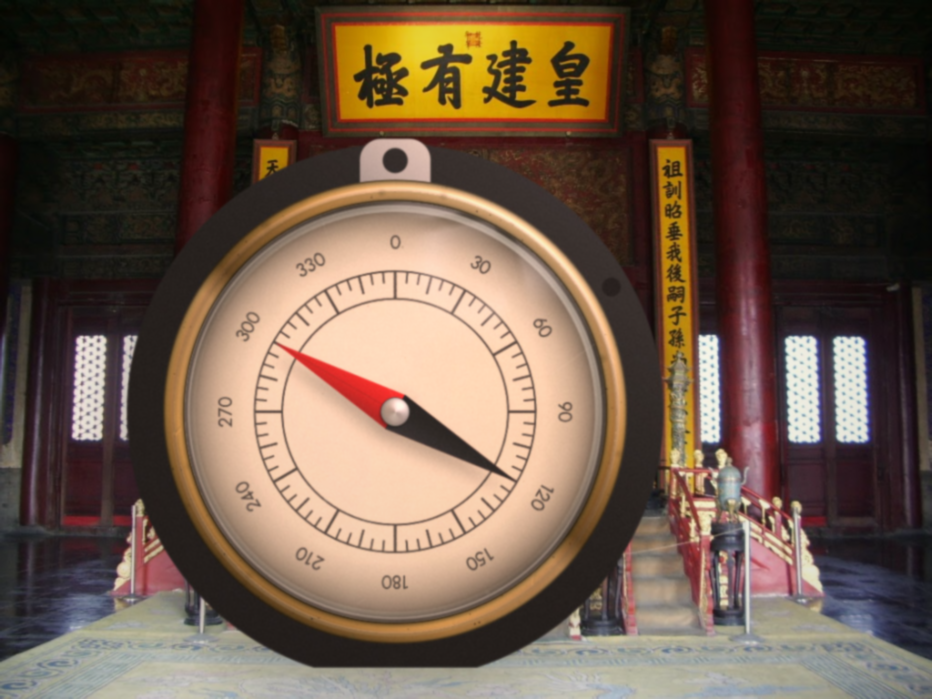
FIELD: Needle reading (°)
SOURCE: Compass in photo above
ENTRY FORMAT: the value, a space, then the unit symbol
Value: 300 °
